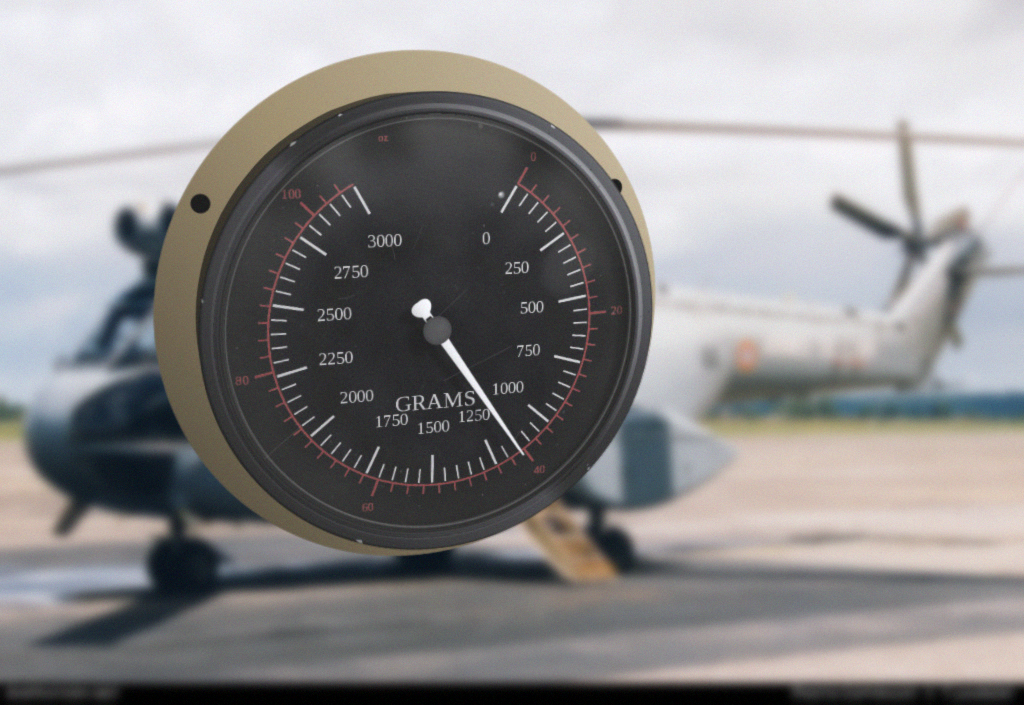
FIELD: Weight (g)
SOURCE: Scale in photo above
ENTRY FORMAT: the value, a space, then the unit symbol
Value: 1150 g
